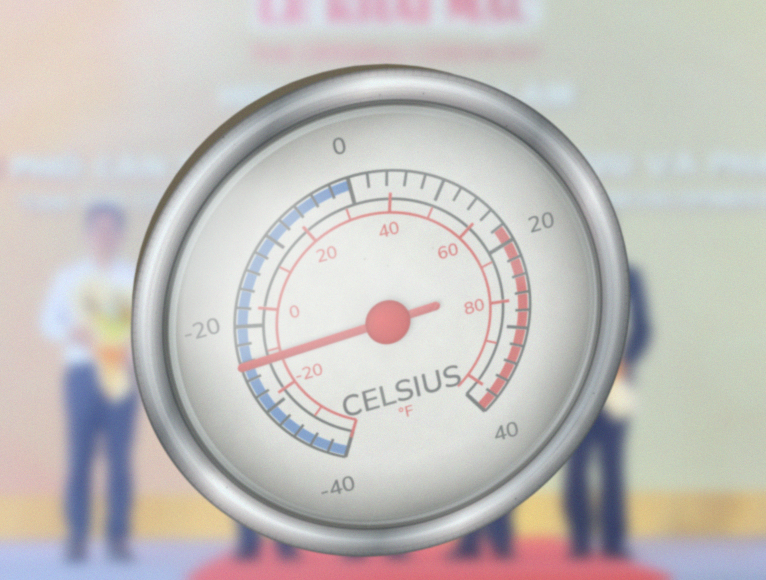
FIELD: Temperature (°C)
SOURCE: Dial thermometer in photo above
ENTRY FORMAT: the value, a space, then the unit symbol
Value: -24 °C
